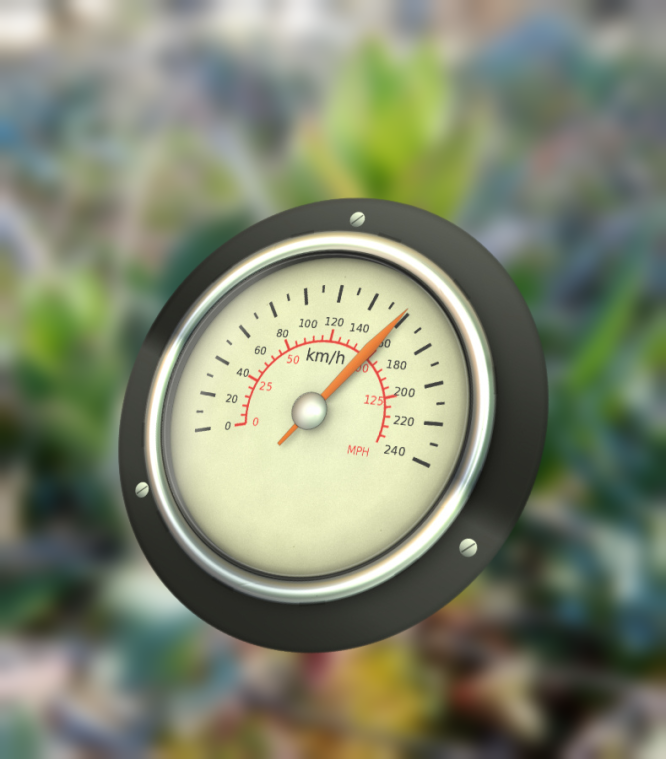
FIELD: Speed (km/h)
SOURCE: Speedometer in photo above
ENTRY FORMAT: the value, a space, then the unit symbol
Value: 160 km/h
